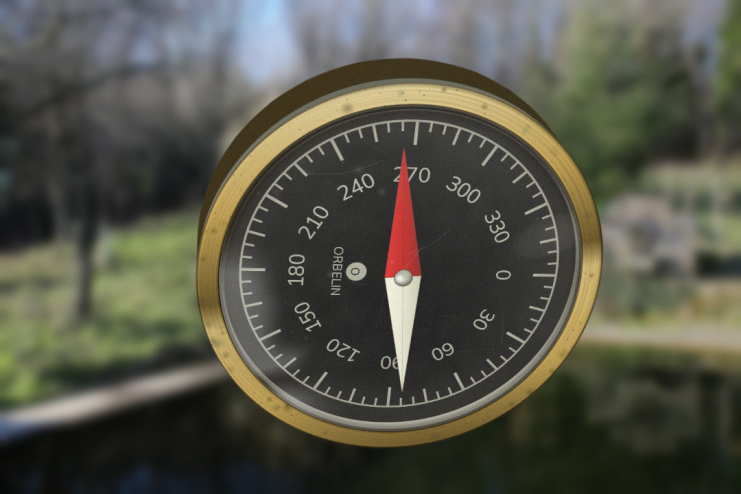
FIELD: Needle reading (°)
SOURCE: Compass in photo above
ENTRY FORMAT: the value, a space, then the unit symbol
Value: 265 °
